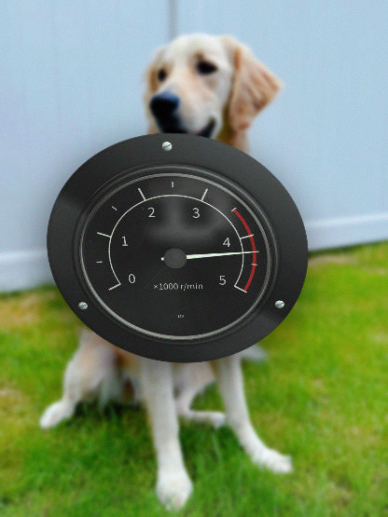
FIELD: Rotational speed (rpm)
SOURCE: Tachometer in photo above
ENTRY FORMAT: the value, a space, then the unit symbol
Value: 4250 rpm
